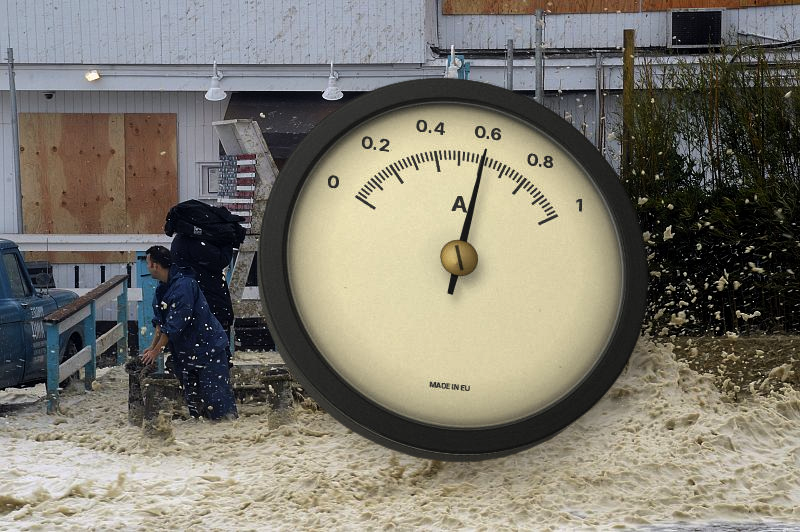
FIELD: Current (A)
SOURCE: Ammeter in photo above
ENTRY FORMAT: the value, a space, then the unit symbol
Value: 0.6 A
